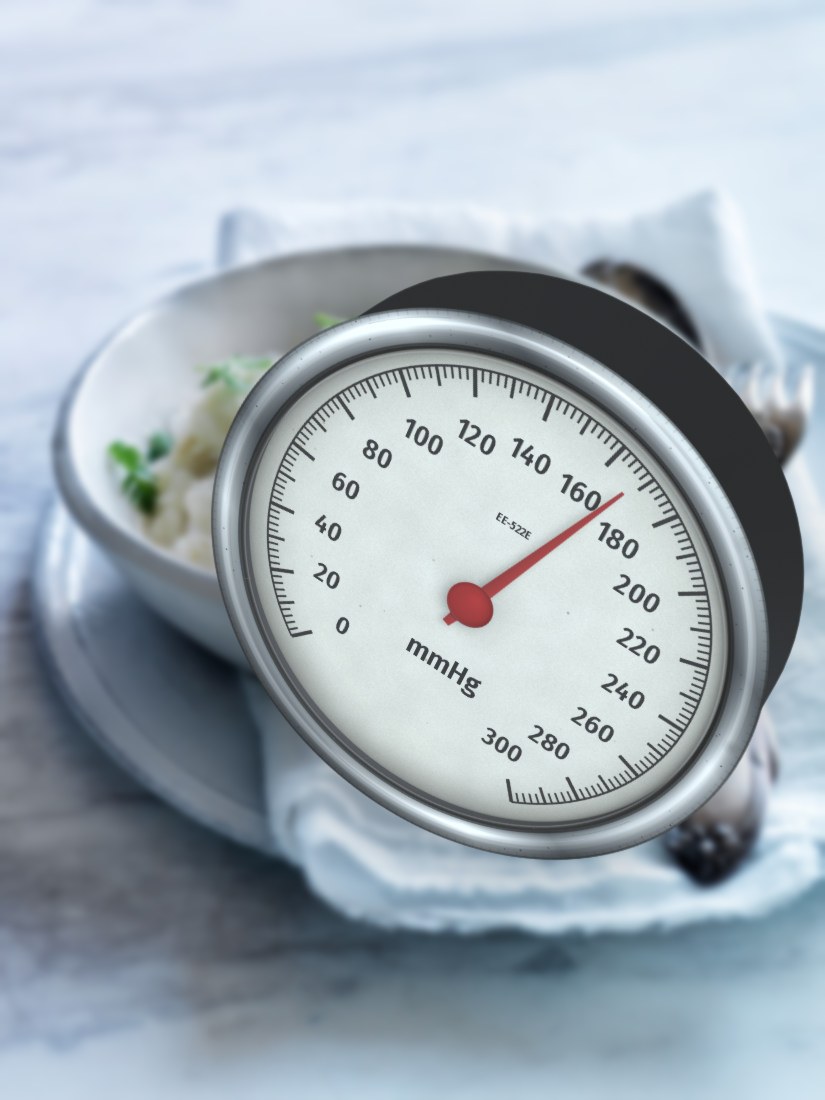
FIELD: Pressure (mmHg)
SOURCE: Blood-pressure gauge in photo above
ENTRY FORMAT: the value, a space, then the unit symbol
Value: 168 mmHg
